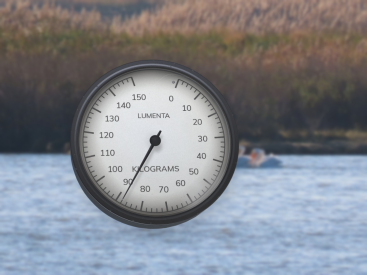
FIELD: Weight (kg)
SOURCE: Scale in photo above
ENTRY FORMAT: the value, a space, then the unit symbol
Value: 88 kg
